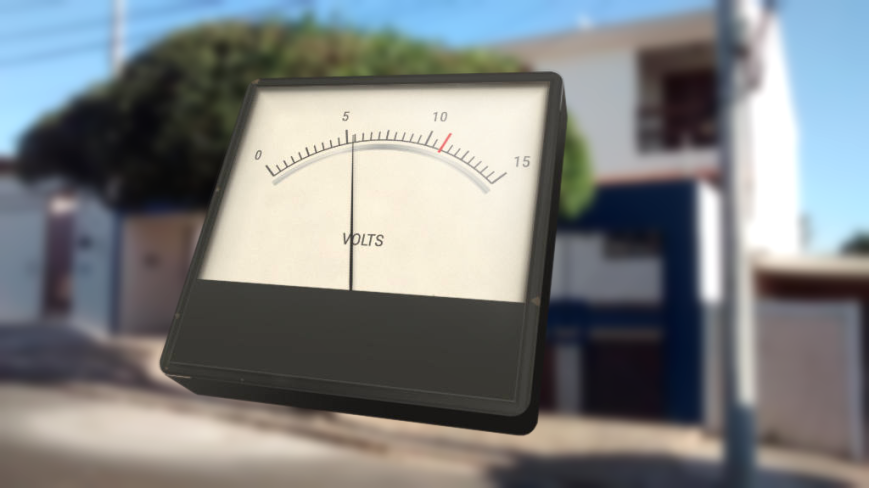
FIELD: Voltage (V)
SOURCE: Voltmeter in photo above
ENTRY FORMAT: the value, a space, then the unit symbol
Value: 5.5 V
